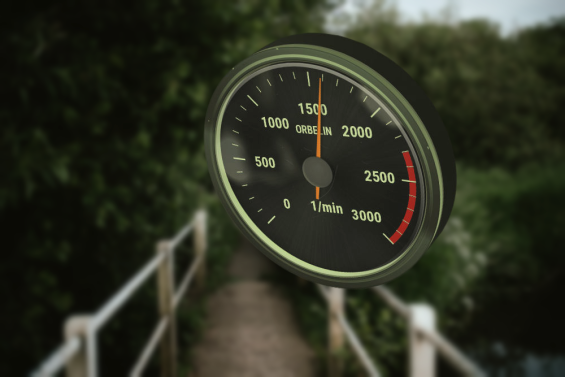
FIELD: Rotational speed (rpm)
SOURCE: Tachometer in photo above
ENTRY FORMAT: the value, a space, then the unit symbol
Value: 1600 rpm
